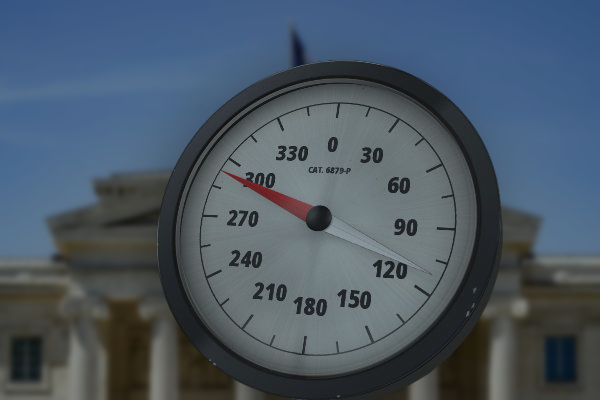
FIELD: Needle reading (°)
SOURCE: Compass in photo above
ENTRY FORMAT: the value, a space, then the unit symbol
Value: 292.5 °
